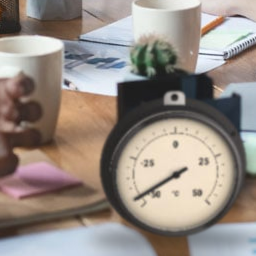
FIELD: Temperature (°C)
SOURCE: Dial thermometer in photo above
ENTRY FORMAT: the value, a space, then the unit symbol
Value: -45 °C
